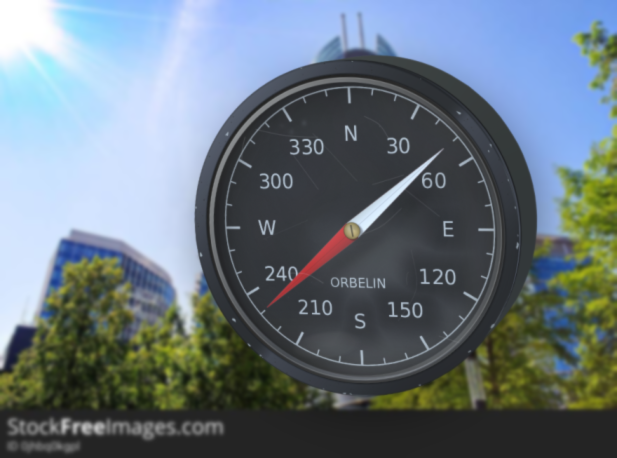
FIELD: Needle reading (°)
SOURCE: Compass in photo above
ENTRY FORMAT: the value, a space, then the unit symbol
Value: 230 °
